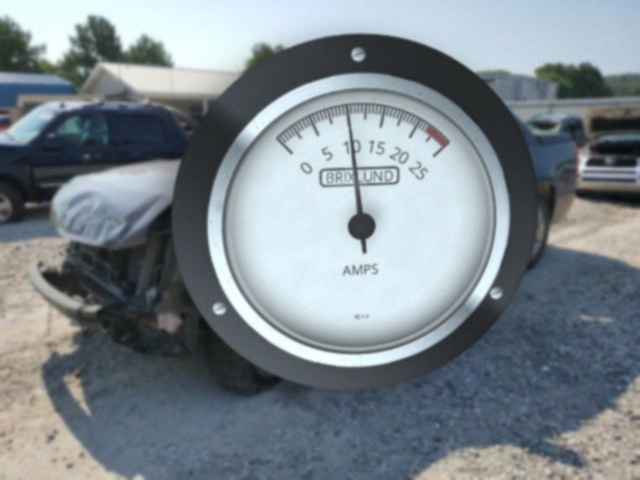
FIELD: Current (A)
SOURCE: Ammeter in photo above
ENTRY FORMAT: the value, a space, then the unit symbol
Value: 10 A
